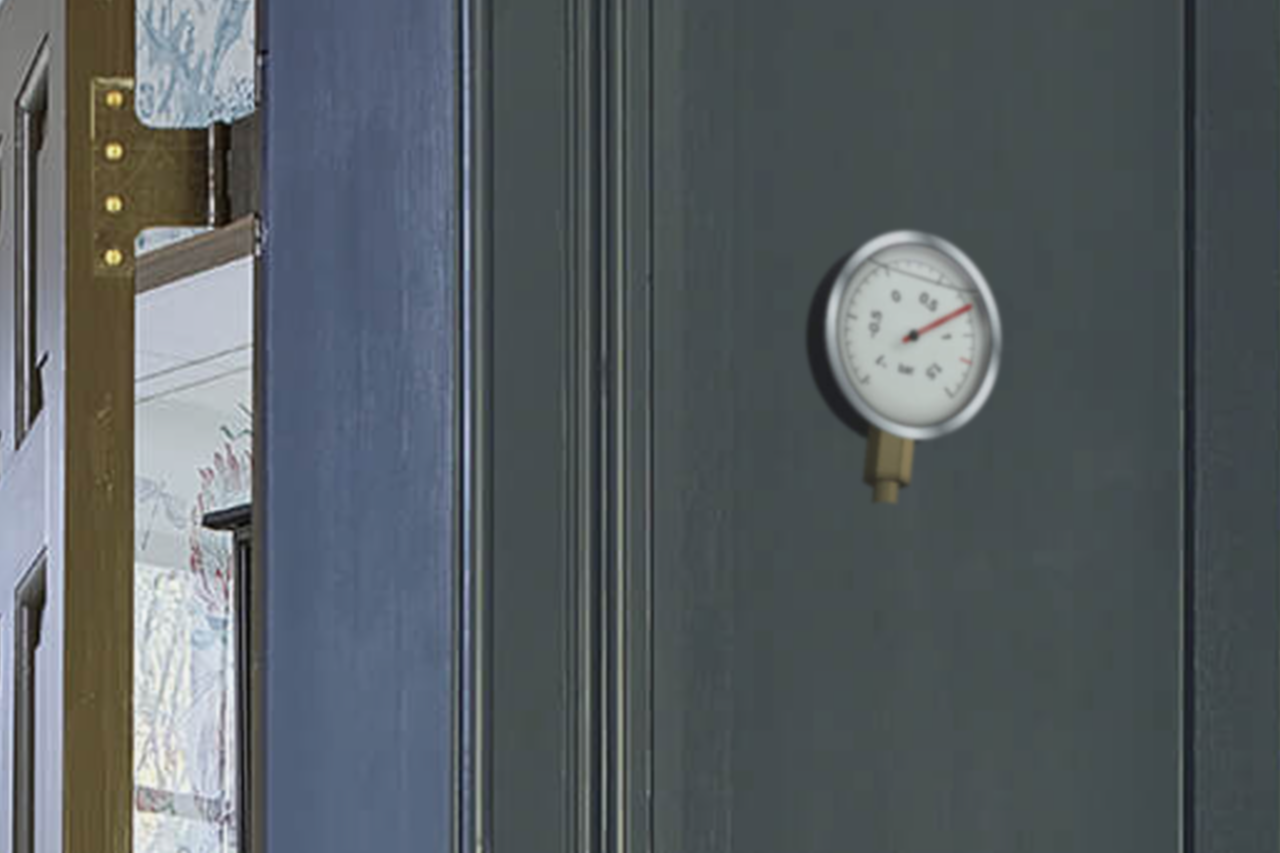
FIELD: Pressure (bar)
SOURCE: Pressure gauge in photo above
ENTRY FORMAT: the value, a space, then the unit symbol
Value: 0.8 bar
